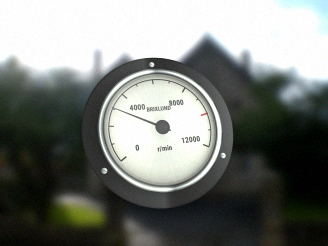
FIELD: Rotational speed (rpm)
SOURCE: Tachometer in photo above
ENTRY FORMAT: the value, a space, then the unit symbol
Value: 3000 rpm
